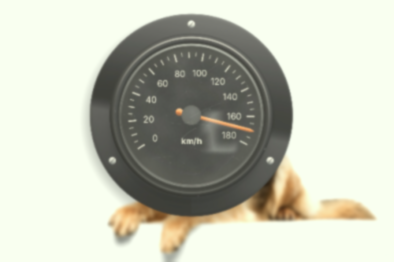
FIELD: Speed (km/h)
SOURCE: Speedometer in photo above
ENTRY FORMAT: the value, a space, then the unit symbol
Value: 170 km/h
